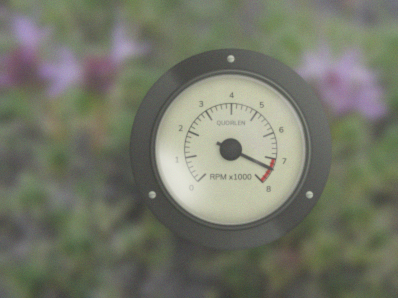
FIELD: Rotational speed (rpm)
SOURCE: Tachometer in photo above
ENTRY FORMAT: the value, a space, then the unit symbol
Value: 7400 rpm
